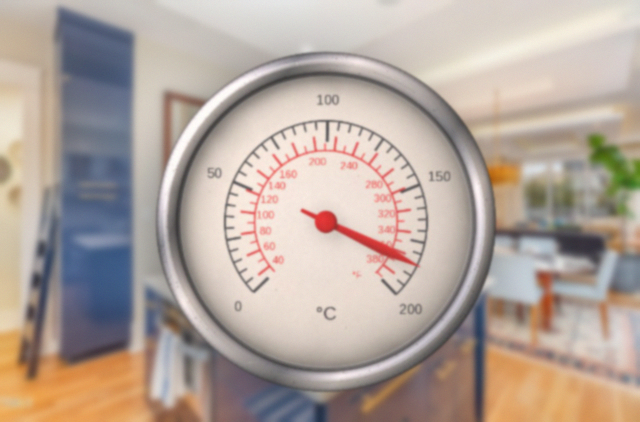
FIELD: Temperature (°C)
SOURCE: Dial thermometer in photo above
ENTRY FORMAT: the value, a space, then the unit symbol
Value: 185 °C
